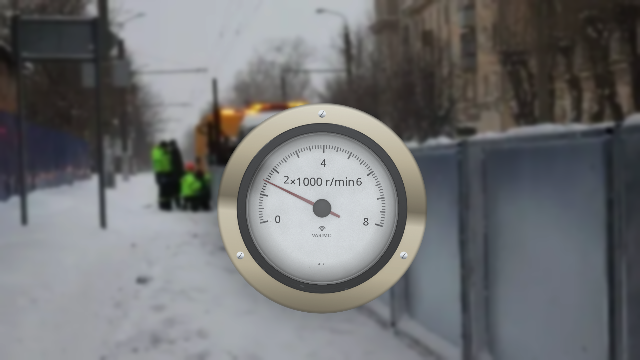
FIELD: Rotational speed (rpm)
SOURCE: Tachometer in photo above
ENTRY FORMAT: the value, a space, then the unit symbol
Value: 1500 rpm
